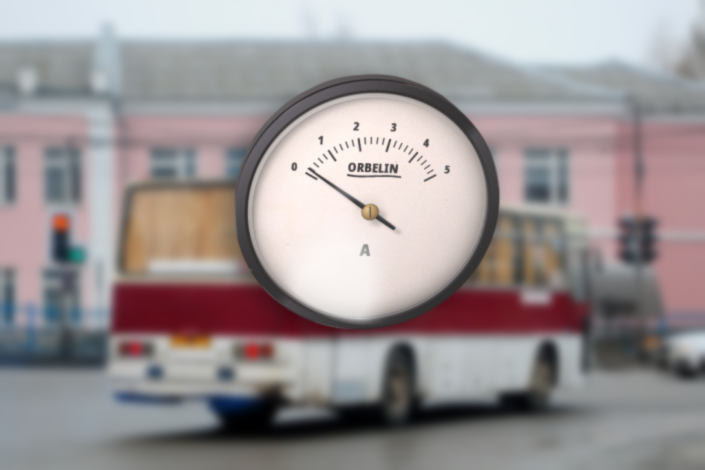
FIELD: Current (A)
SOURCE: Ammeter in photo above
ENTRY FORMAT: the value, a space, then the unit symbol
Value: 0.2 A
